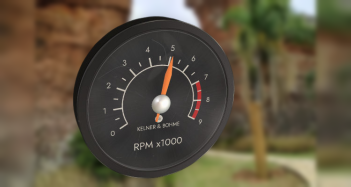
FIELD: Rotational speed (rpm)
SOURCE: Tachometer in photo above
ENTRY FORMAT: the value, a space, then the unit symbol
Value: 5000 rpm
